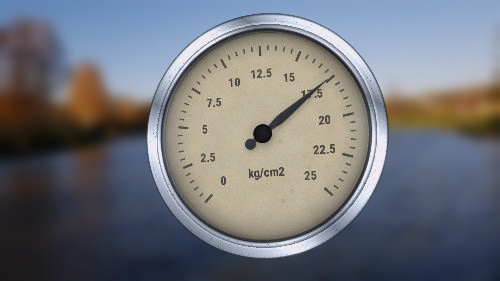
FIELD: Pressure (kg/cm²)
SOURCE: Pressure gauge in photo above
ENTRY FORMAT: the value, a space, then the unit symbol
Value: 17.5 kg/cm²
